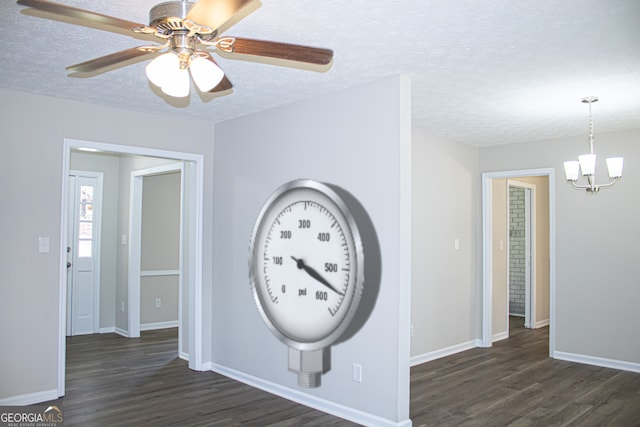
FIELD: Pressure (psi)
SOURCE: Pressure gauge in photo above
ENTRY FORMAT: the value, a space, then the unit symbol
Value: 550 psi
